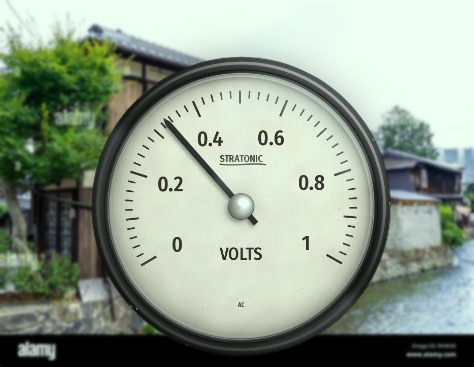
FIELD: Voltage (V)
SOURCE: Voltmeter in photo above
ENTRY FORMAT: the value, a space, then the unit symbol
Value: 0.33 V
